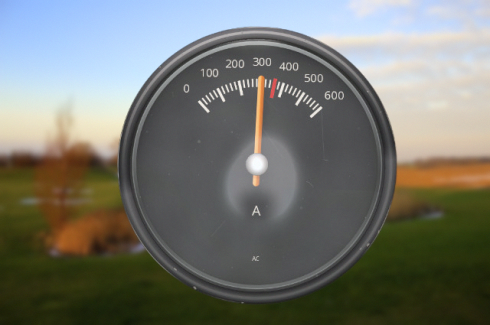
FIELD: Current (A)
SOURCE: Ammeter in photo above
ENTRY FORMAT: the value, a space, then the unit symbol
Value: 300 A
